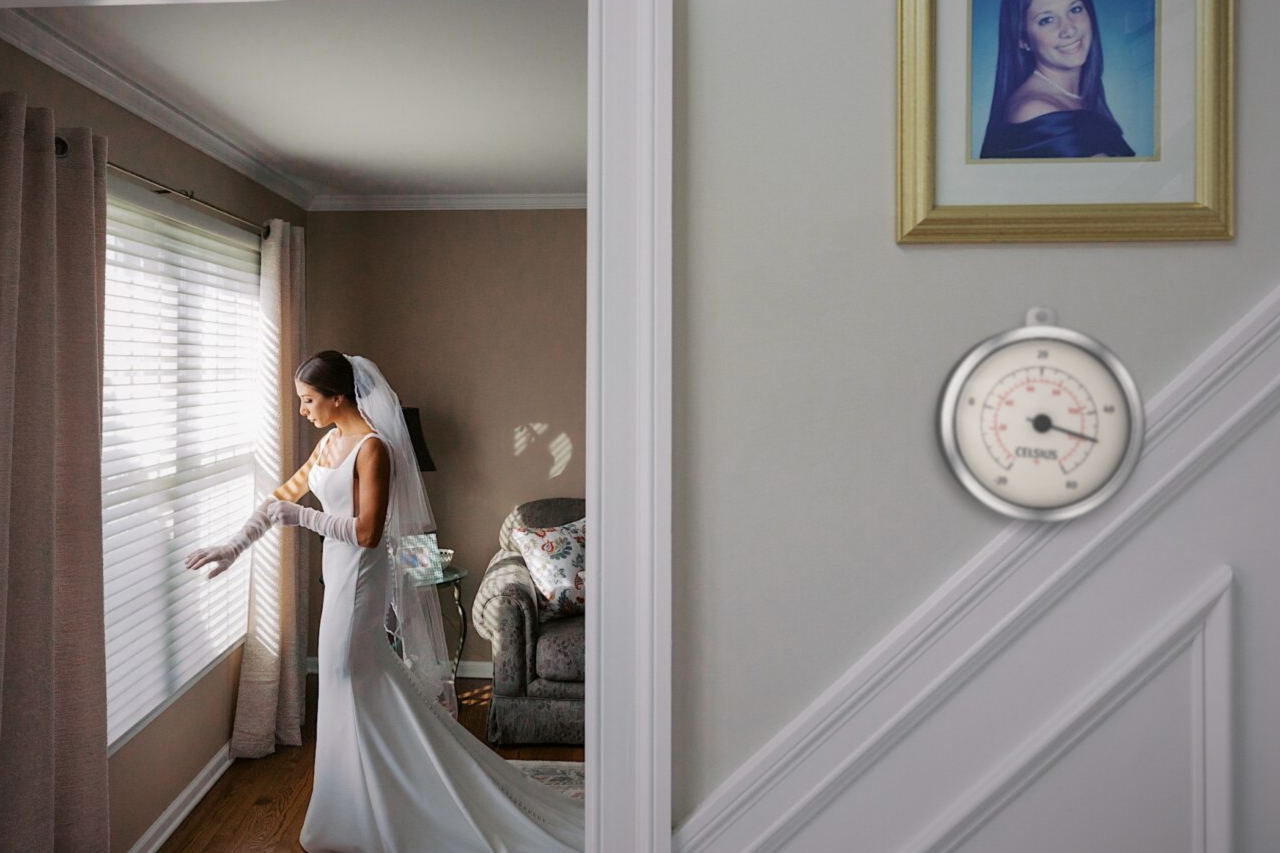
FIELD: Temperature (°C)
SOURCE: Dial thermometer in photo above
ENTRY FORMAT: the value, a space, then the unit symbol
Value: 48 °C
